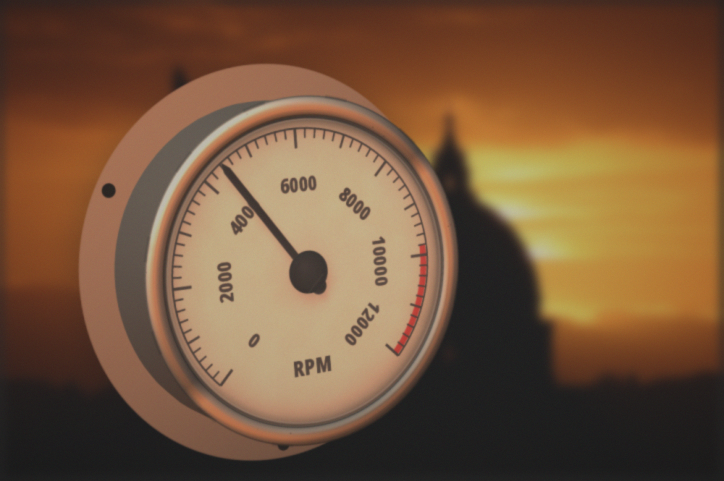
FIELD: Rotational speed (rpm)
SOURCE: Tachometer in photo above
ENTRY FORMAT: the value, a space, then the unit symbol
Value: 4400 rpm
